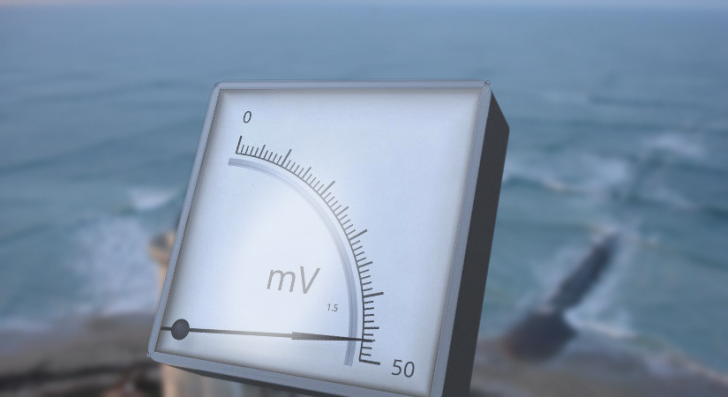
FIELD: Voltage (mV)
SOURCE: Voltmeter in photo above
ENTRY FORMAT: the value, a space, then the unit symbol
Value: 47 mV
